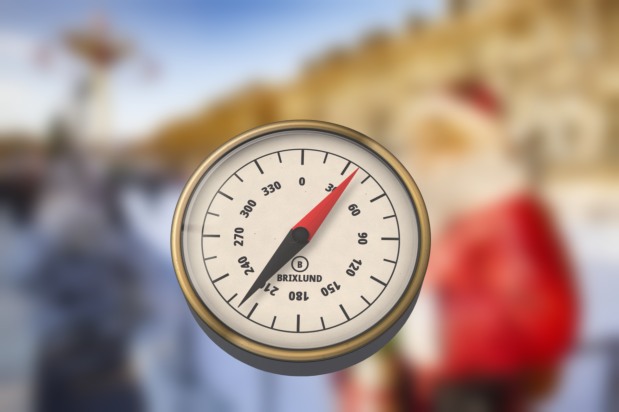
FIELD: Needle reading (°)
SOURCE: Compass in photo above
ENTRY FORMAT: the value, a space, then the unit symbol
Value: 37.5 °
